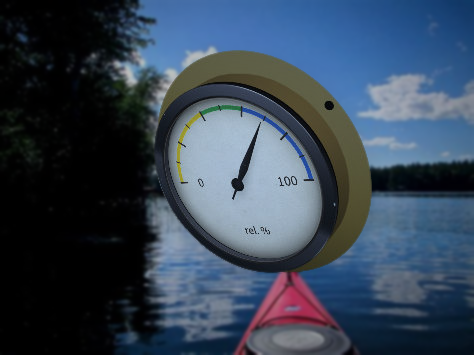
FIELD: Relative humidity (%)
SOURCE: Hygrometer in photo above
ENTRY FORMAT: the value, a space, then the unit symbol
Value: 70 %
